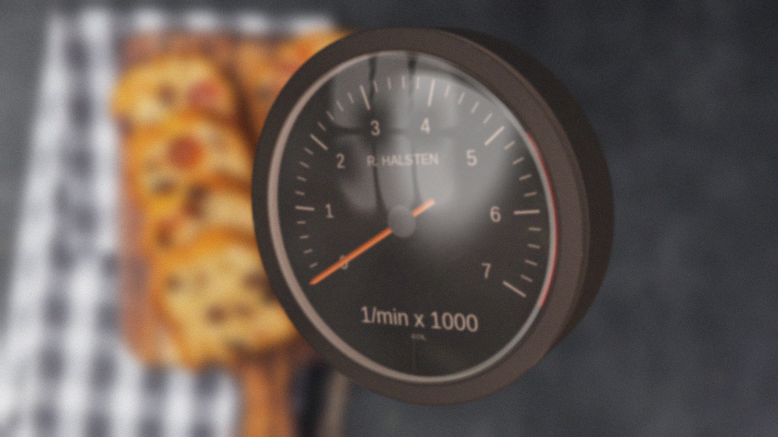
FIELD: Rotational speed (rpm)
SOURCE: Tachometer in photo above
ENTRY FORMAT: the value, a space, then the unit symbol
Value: 0 rpm
